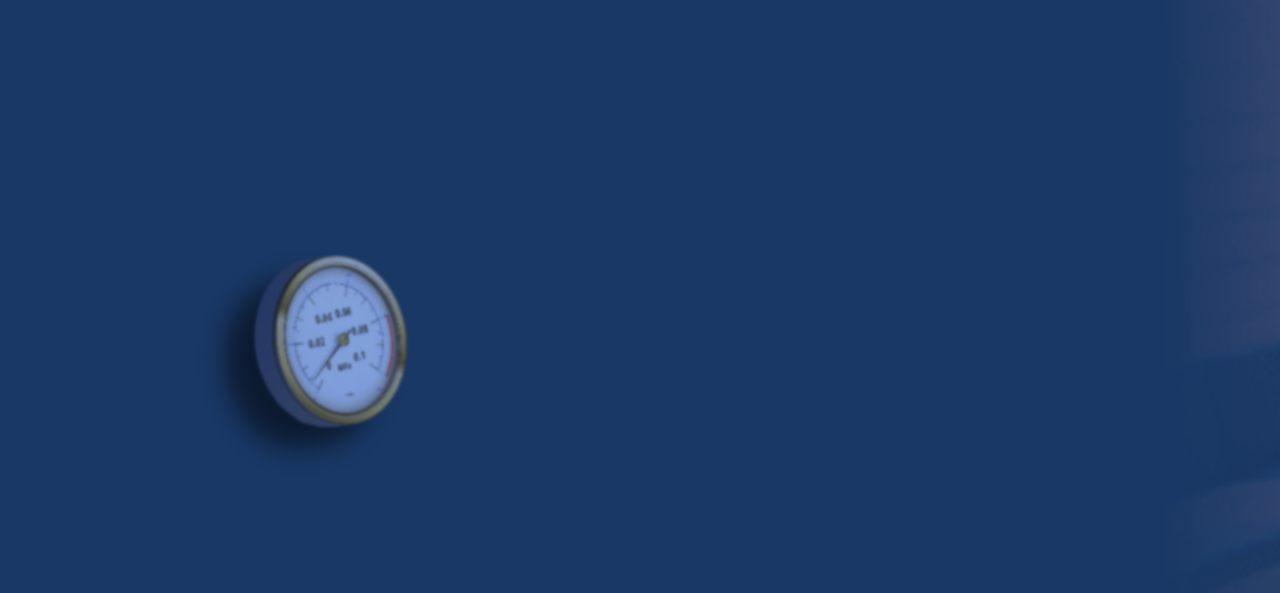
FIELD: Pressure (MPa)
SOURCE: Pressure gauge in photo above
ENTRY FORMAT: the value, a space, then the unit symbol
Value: 0.005 MPa
